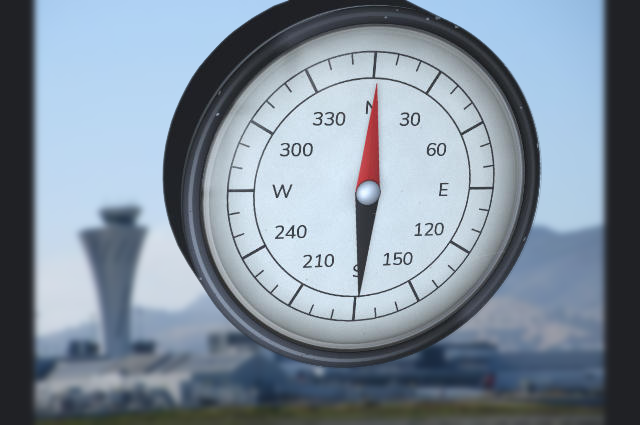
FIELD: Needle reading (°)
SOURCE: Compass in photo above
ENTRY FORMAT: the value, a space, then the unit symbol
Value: 0 °
